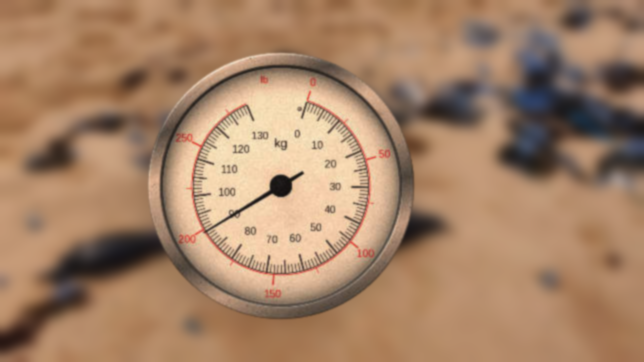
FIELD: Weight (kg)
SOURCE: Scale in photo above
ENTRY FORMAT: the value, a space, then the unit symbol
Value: 90 kg
